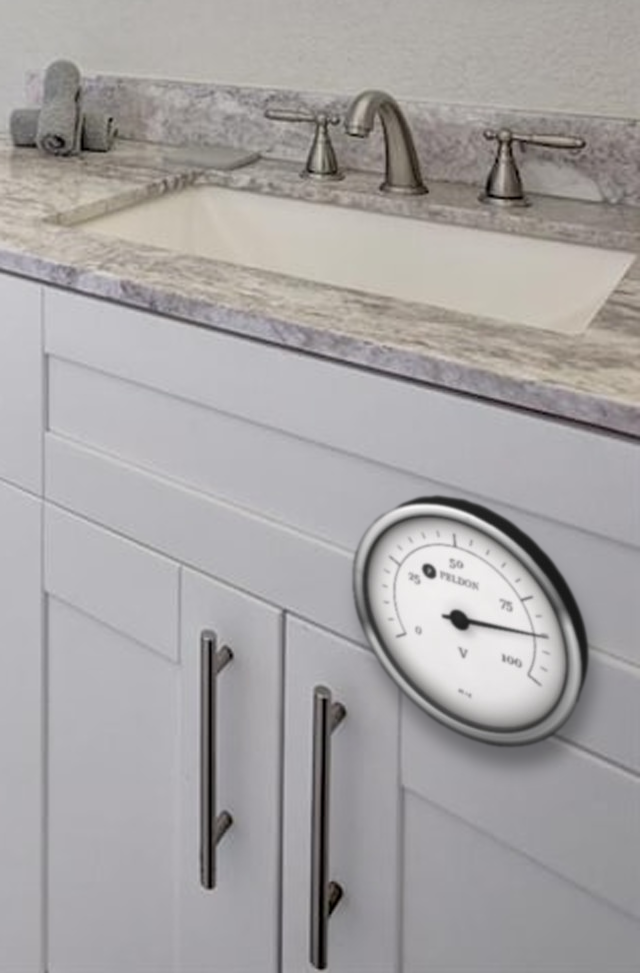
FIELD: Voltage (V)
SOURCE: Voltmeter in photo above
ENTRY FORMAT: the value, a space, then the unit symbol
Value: 85 V
